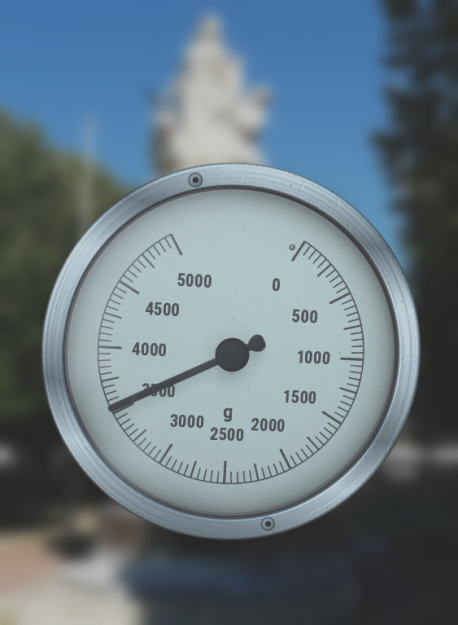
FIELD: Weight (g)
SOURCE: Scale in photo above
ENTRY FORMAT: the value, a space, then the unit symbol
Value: 3550 g
